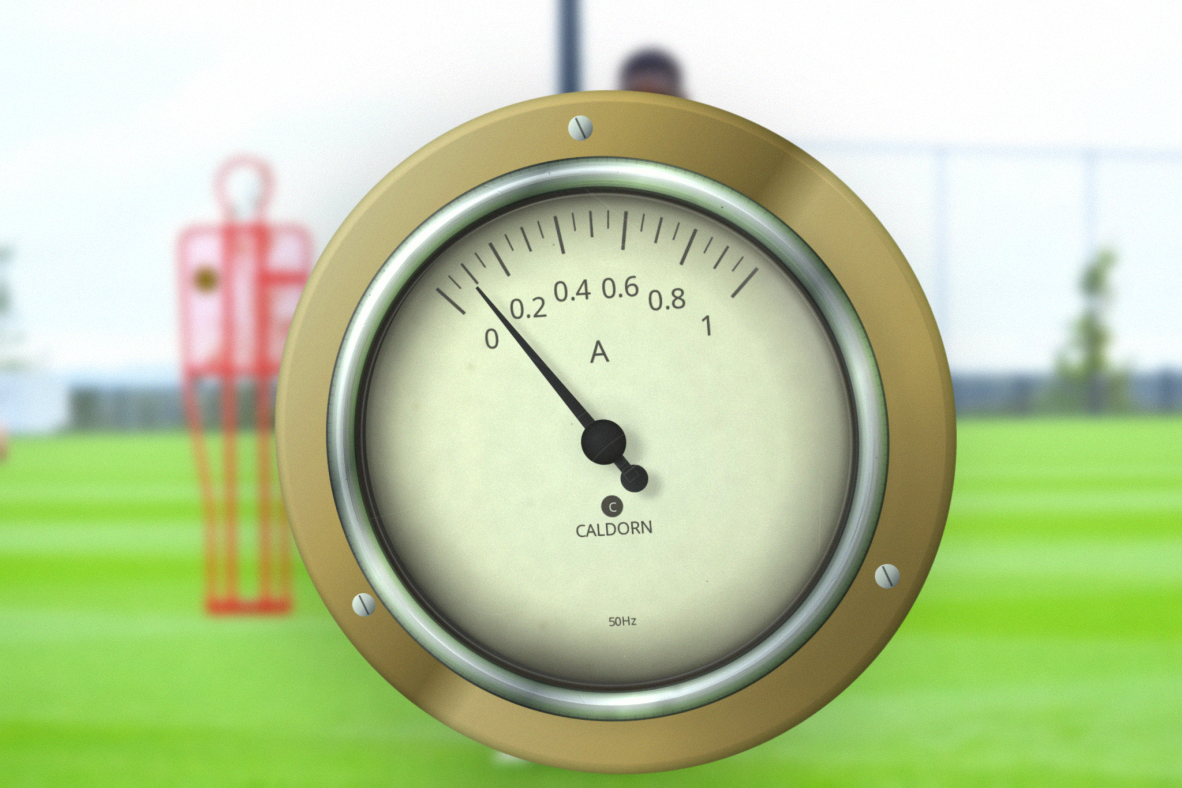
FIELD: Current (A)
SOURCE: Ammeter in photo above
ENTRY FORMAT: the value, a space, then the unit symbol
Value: 0.1 A
